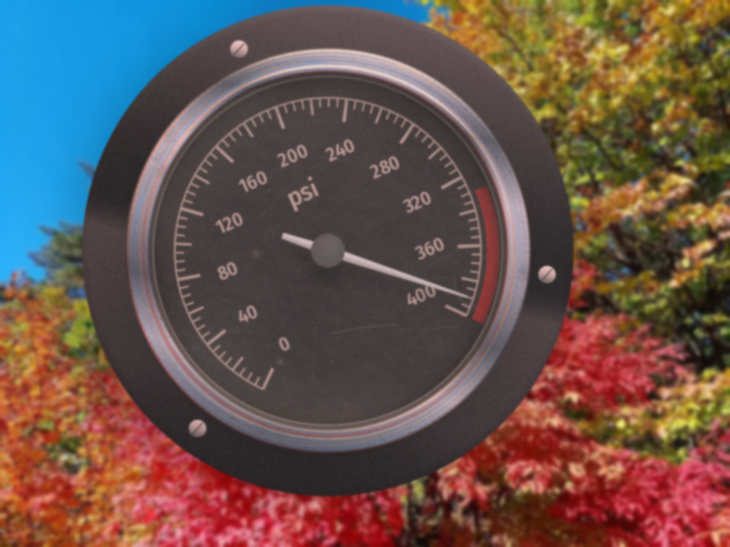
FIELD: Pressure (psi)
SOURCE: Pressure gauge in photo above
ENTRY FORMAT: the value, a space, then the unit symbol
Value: 390 psi
